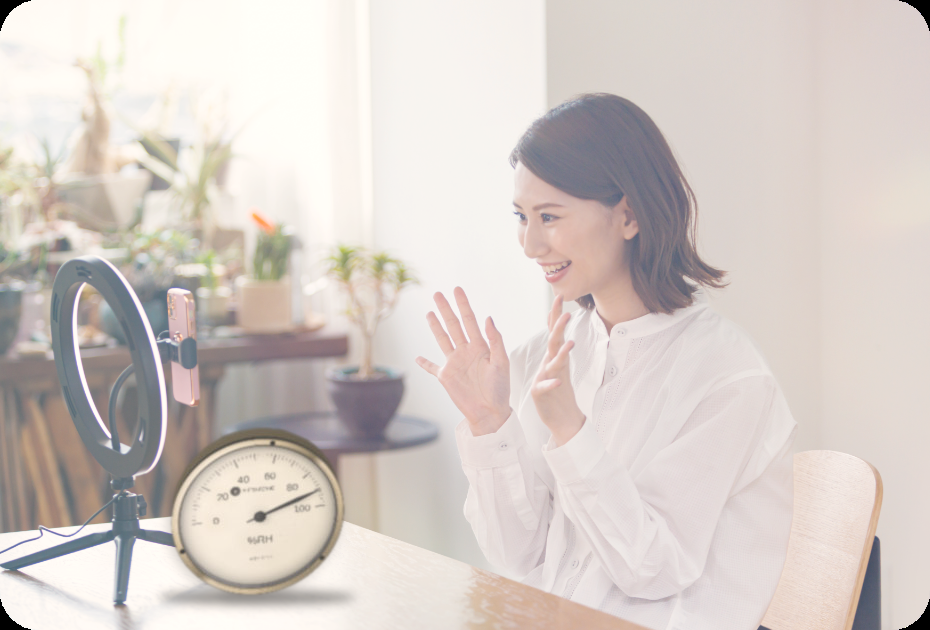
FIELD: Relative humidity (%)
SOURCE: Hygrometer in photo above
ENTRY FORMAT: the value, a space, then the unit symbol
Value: 90 %
